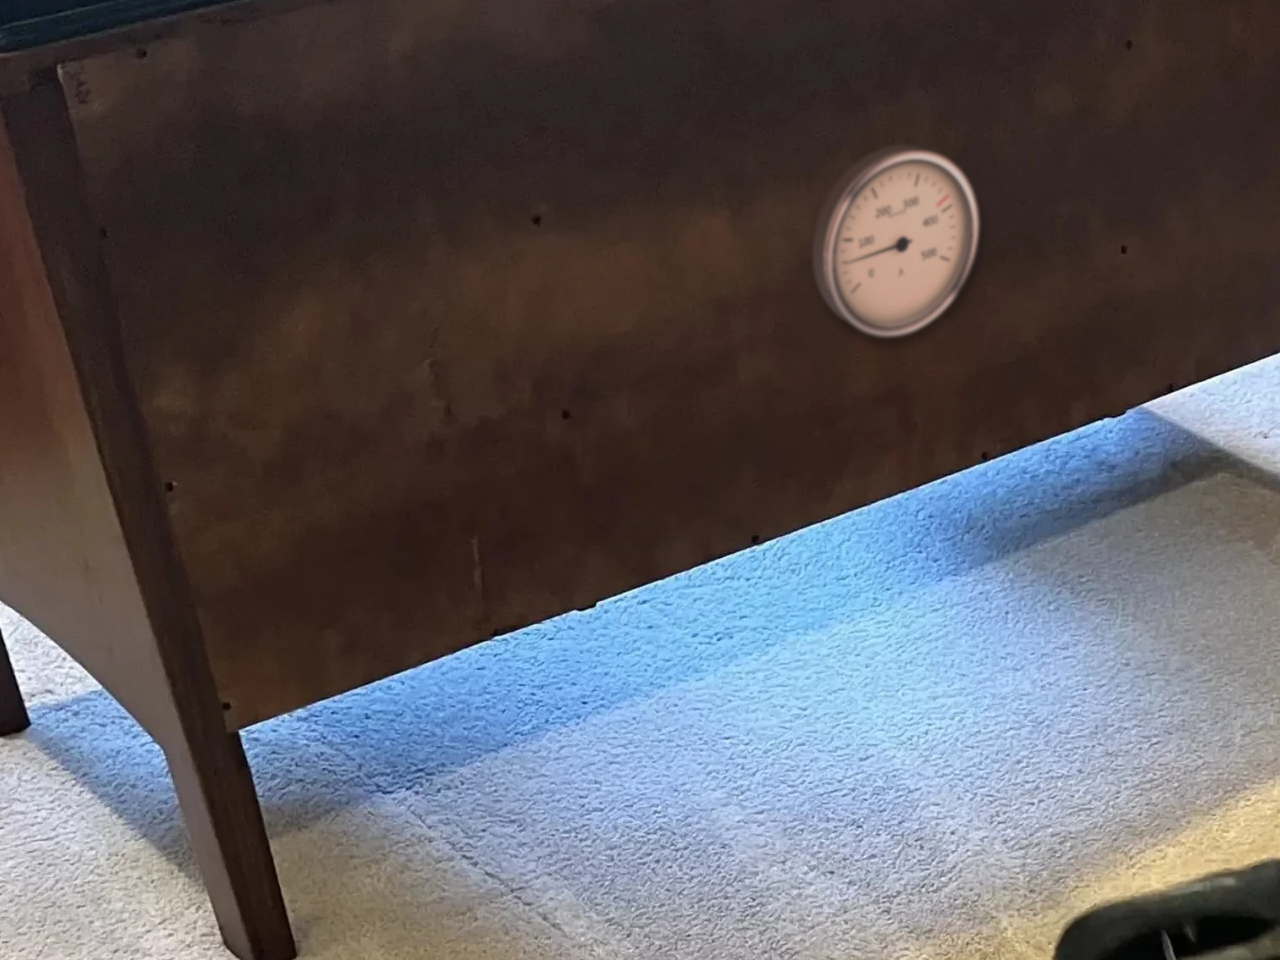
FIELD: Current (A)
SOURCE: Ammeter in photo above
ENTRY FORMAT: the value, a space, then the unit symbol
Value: 60 A
